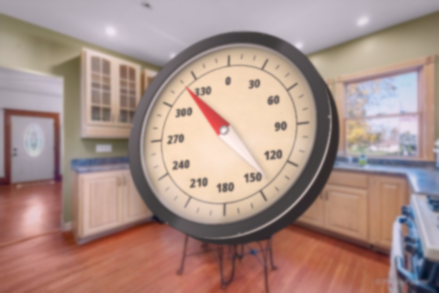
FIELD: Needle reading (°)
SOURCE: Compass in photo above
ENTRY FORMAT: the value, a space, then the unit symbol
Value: 320 °
